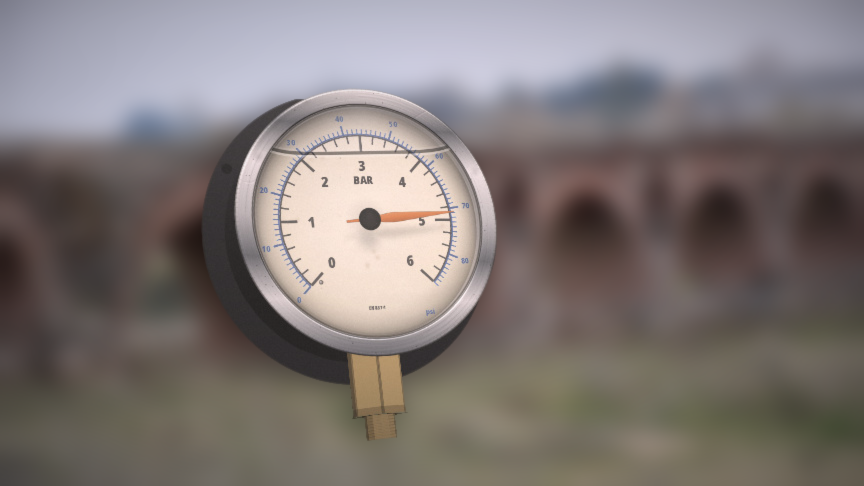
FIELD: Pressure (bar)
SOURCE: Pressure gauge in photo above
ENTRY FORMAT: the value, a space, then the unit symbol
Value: 4.9 bar
